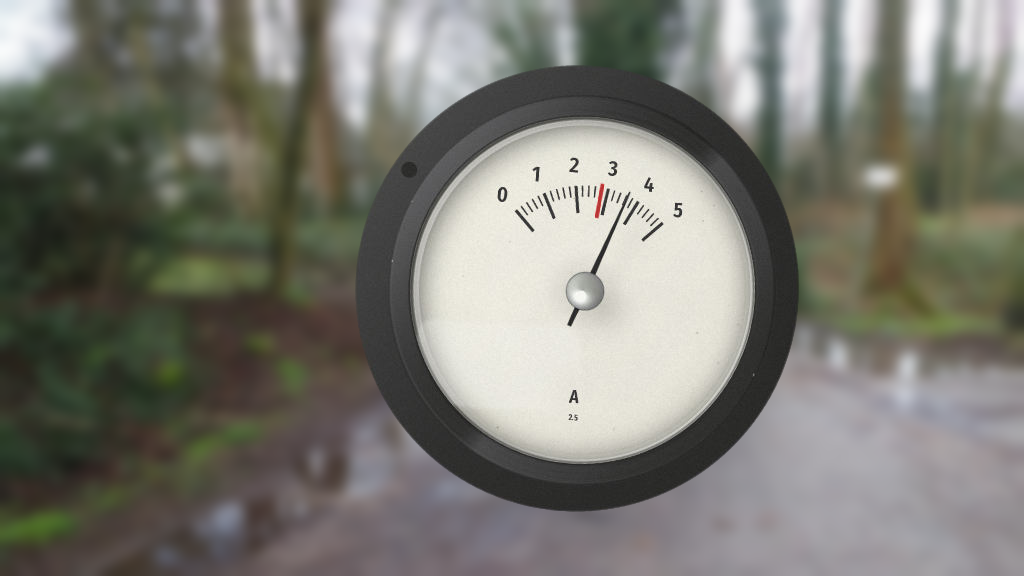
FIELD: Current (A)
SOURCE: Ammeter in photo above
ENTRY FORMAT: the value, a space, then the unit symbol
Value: 3.6 A
